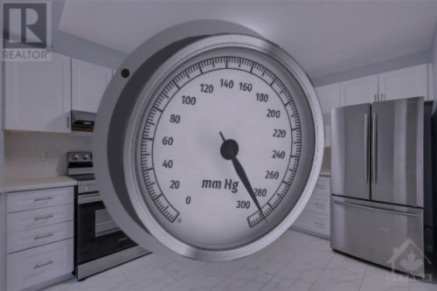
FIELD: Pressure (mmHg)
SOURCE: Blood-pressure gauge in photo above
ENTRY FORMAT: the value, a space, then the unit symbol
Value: 290 mmHg
